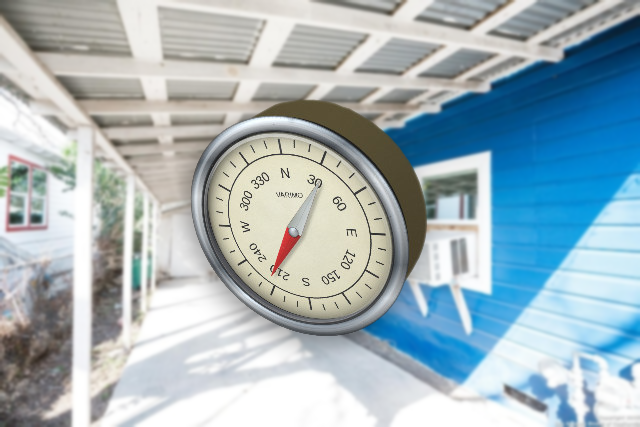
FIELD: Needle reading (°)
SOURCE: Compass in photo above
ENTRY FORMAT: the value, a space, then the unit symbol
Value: 215 °
